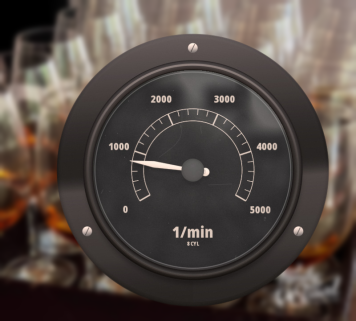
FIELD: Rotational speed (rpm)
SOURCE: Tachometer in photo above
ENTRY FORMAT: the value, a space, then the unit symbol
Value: 800 rpm
